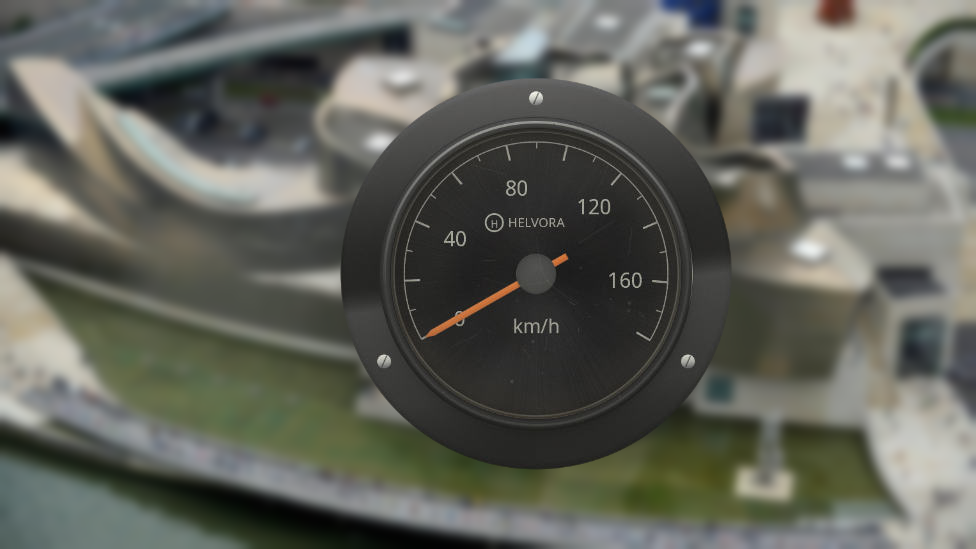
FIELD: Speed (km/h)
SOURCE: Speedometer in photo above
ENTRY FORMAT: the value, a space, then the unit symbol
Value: 0 km/h
